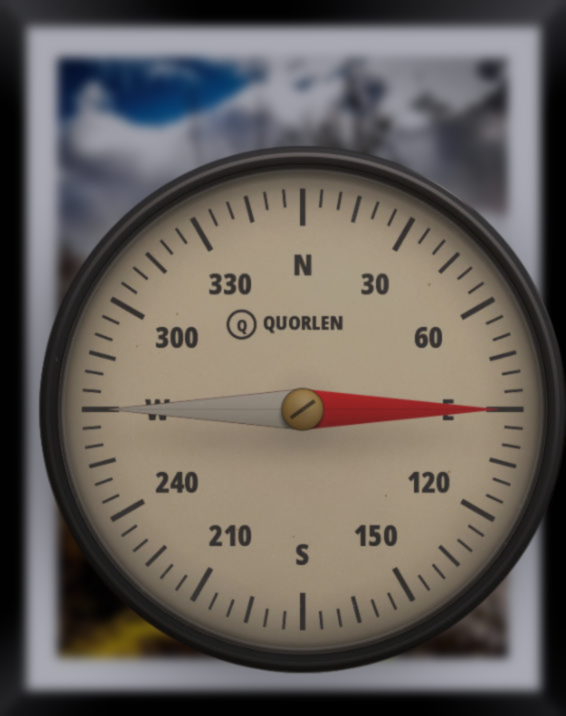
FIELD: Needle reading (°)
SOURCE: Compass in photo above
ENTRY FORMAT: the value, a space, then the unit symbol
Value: 90 °
